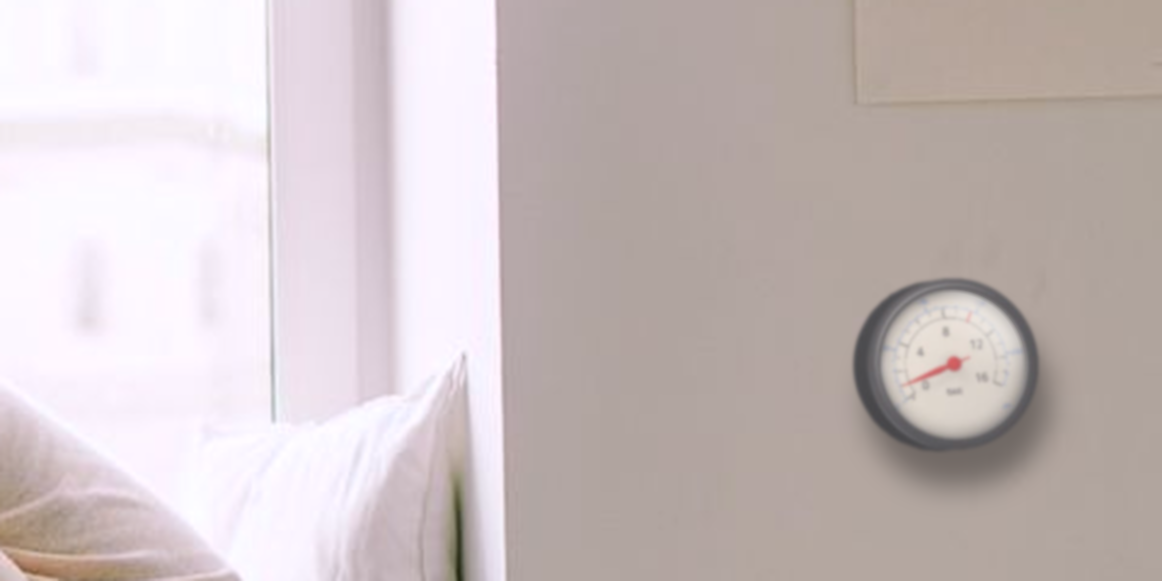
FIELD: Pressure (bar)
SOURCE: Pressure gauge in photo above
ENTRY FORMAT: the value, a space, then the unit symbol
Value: 1 bar
